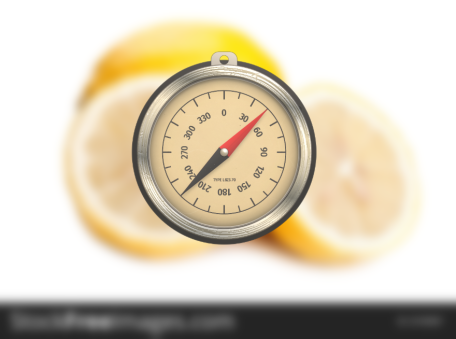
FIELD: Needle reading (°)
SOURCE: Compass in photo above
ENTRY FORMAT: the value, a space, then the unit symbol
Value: 45 °
